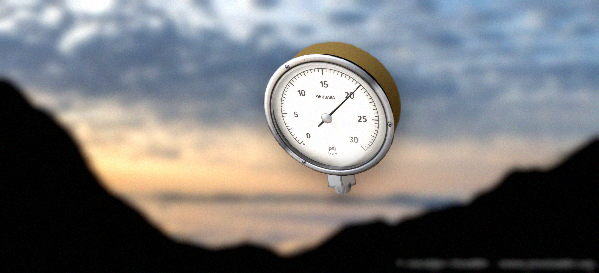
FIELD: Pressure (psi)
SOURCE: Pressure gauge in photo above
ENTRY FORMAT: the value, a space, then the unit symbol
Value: 20 psi
